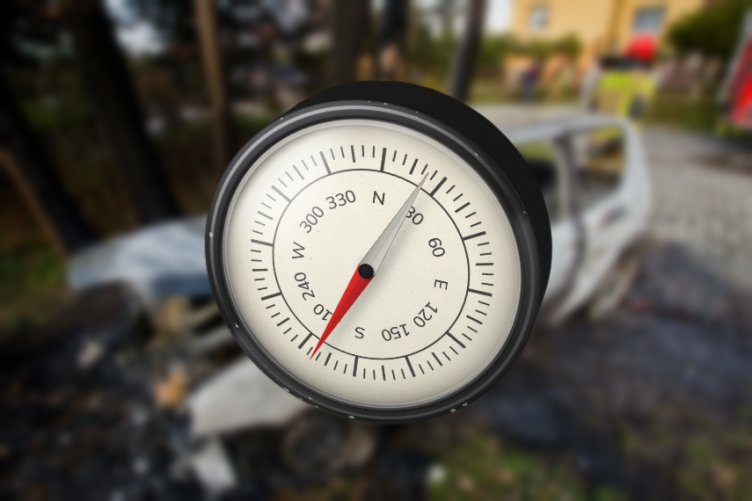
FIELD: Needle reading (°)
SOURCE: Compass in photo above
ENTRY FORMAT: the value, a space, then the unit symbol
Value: 202.5 °
